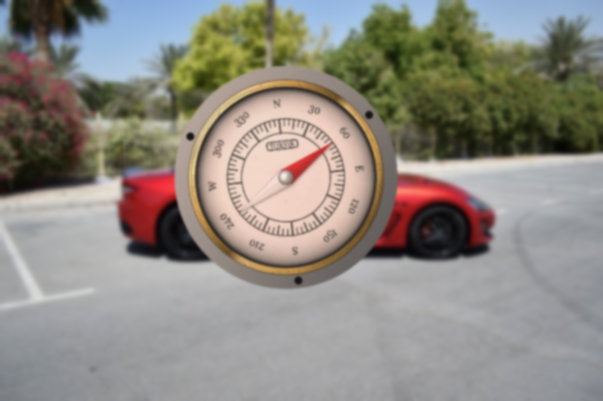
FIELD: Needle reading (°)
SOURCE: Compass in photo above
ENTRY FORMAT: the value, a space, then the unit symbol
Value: 60 °
